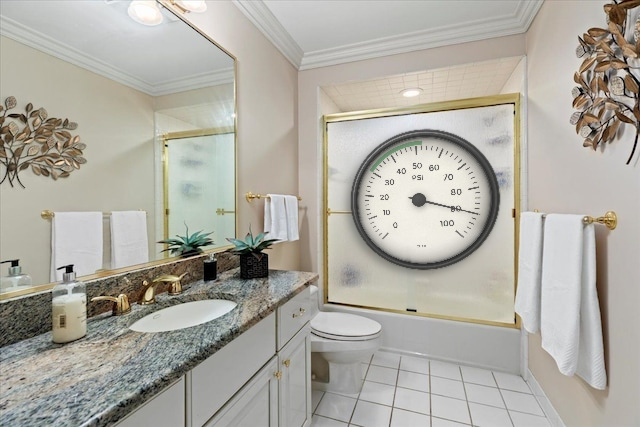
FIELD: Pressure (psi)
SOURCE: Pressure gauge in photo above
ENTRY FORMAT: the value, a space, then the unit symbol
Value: 90 psi
